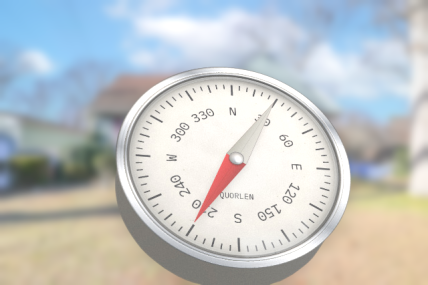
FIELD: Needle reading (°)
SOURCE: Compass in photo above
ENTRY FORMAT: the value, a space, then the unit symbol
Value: 210 °
